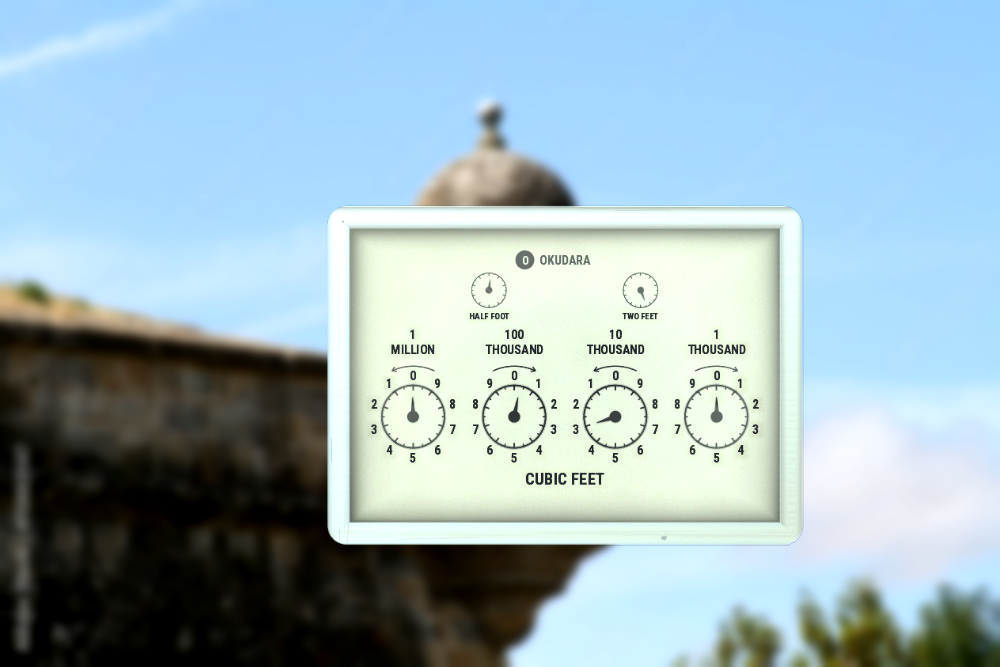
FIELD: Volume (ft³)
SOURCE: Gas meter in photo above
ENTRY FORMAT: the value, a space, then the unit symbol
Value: 3000 ft³
